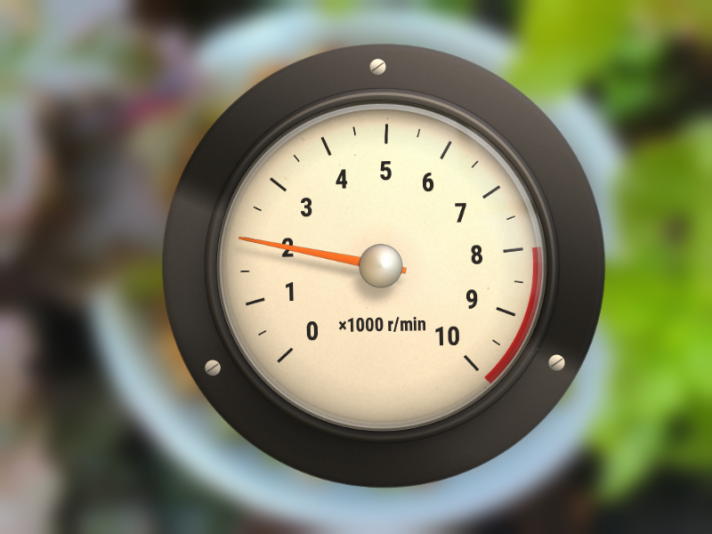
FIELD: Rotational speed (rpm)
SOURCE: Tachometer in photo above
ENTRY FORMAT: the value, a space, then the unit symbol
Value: 2000 rpm
